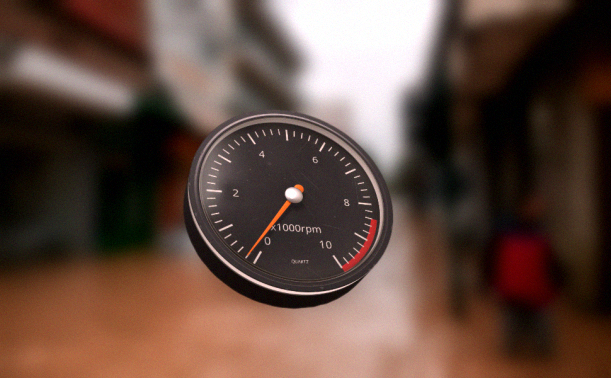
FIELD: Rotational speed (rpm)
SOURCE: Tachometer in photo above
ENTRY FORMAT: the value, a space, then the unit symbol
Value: 200 rpm
